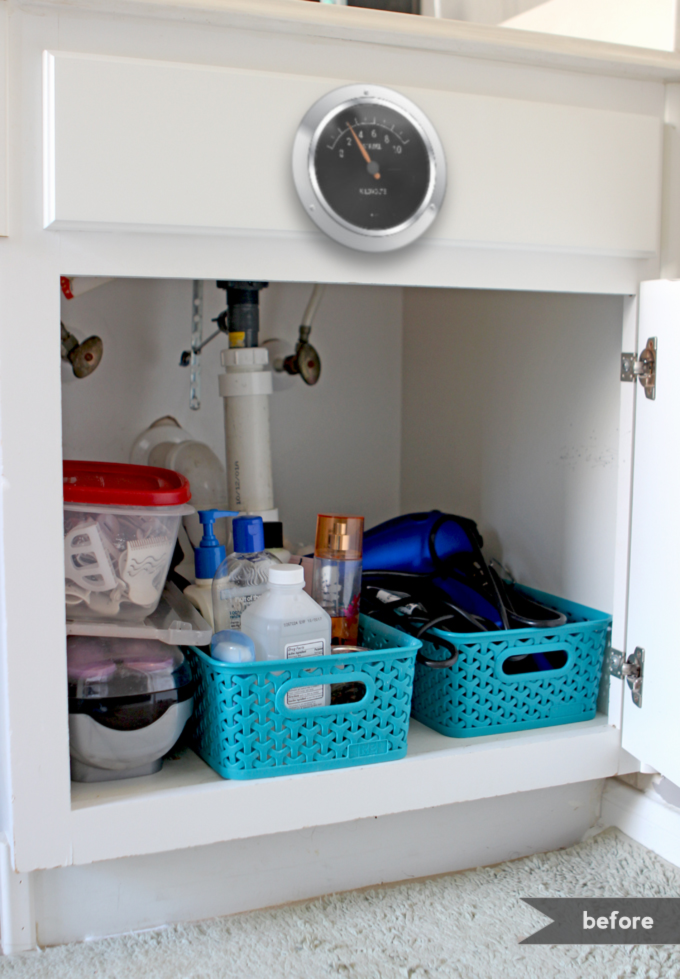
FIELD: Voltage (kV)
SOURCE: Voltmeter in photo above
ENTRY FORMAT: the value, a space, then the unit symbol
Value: 3 kV
